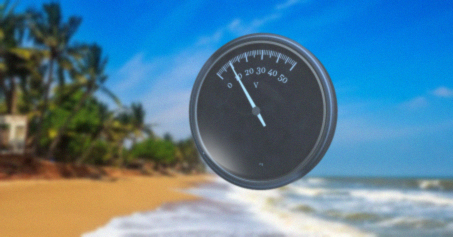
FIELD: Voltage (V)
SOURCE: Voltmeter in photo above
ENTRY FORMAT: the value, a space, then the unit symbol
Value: 10 V
